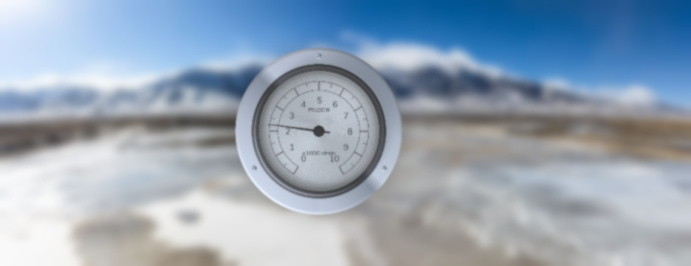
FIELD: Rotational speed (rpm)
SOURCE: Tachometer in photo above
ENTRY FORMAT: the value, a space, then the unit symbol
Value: 2250 rpm
